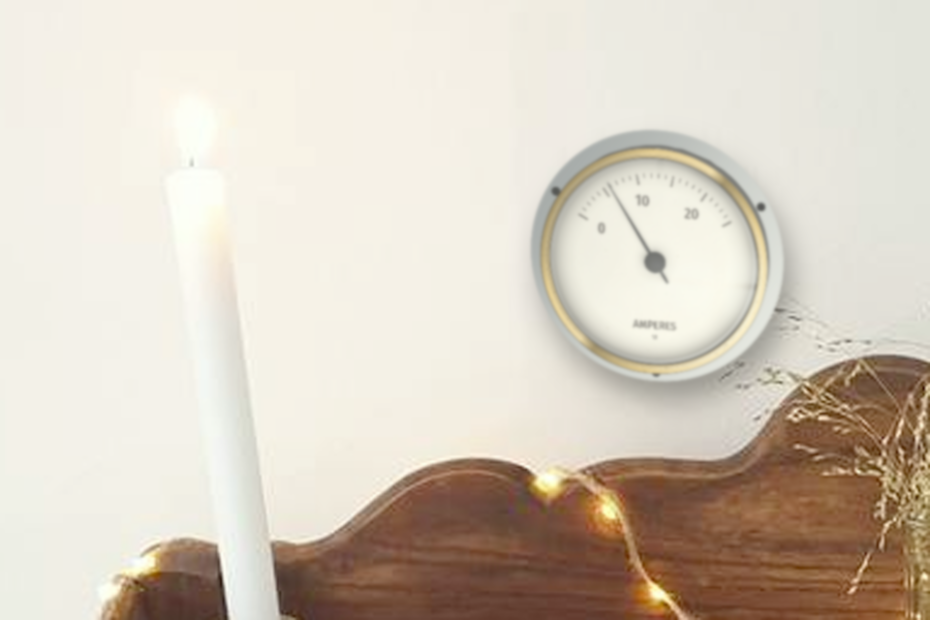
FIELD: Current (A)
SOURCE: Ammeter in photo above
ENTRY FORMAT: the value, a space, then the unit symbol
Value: 6 A
